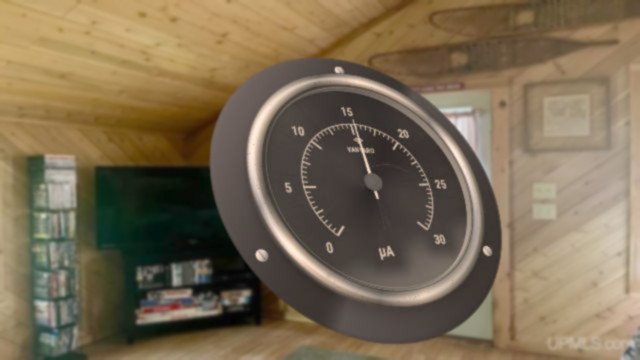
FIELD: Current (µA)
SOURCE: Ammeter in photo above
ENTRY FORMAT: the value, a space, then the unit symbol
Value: 15 µA
